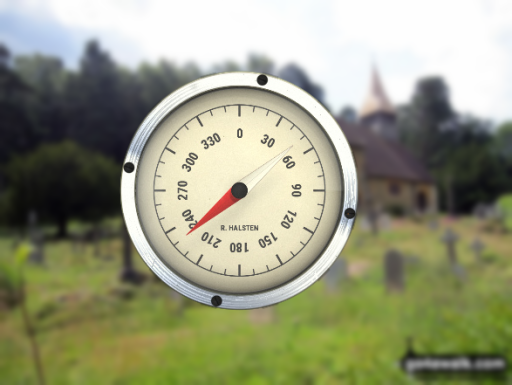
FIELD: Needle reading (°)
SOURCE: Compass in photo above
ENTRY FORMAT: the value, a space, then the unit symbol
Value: 230 °
